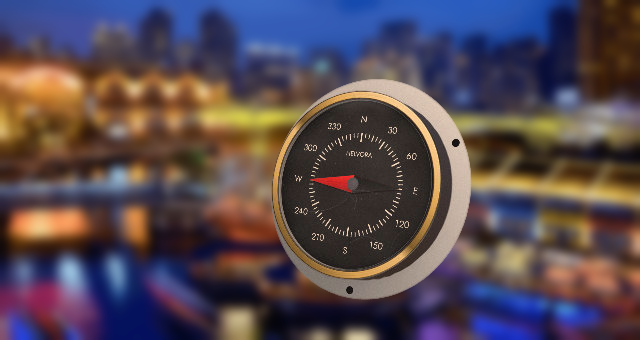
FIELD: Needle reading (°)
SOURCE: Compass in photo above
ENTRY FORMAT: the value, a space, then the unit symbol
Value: 270 °
